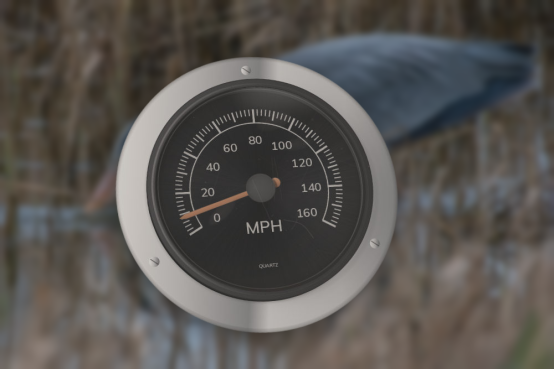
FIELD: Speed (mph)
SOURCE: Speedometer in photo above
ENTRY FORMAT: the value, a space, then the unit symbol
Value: 8 mph
